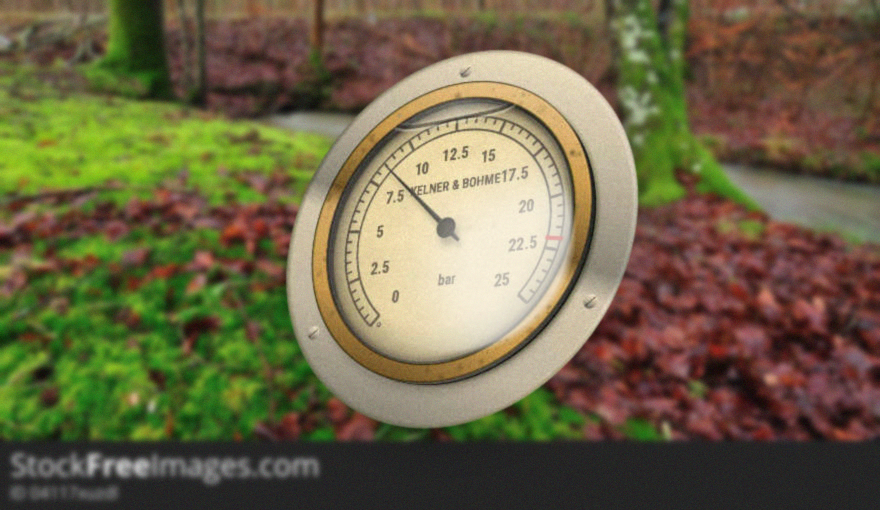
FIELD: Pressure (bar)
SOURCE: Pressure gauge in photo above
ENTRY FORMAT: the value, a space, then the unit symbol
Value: 8.5 bar
